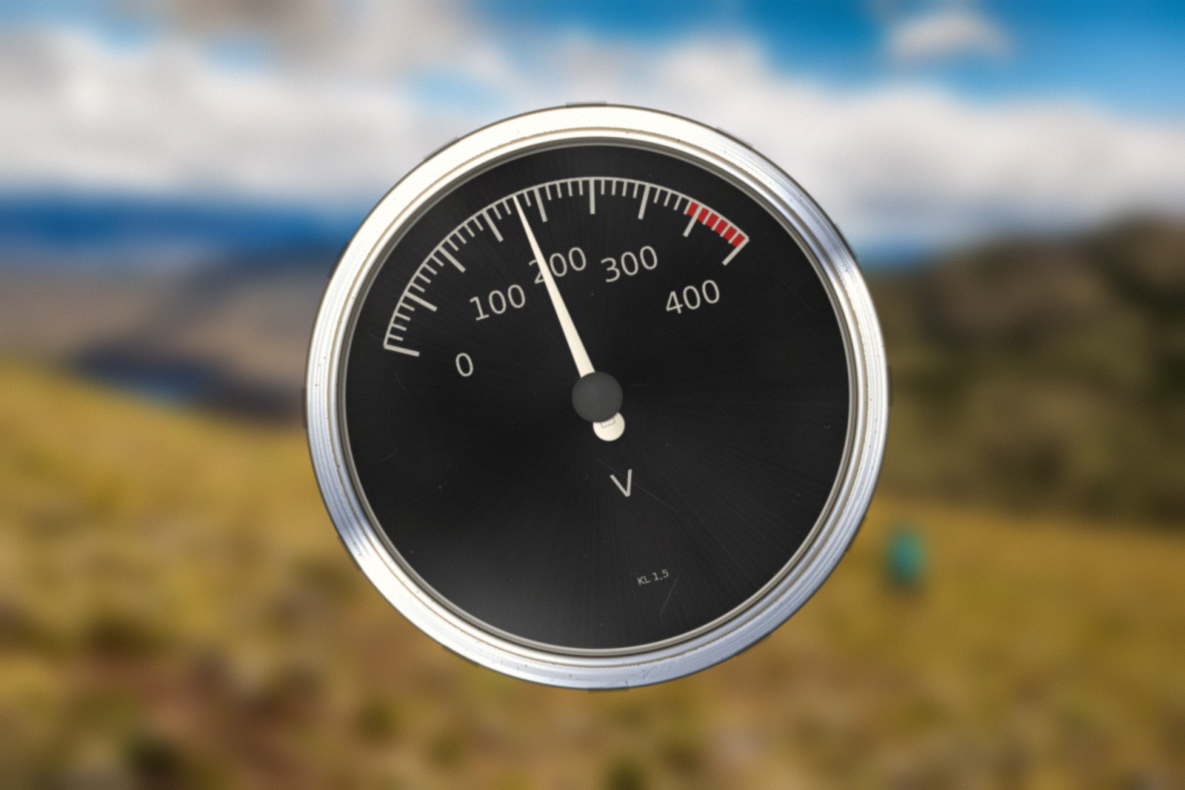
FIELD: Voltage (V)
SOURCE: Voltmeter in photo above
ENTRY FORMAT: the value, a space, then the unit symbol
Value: 180 V
